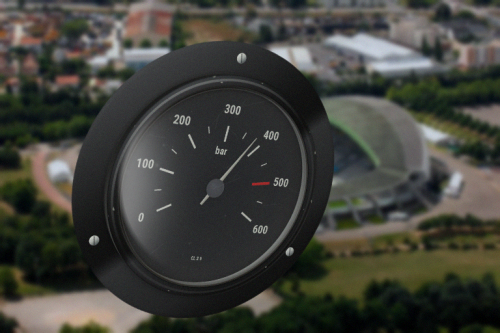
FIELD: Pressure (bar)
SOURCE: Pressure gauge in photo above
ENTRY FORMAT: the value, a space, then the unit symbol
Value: 375 bar
